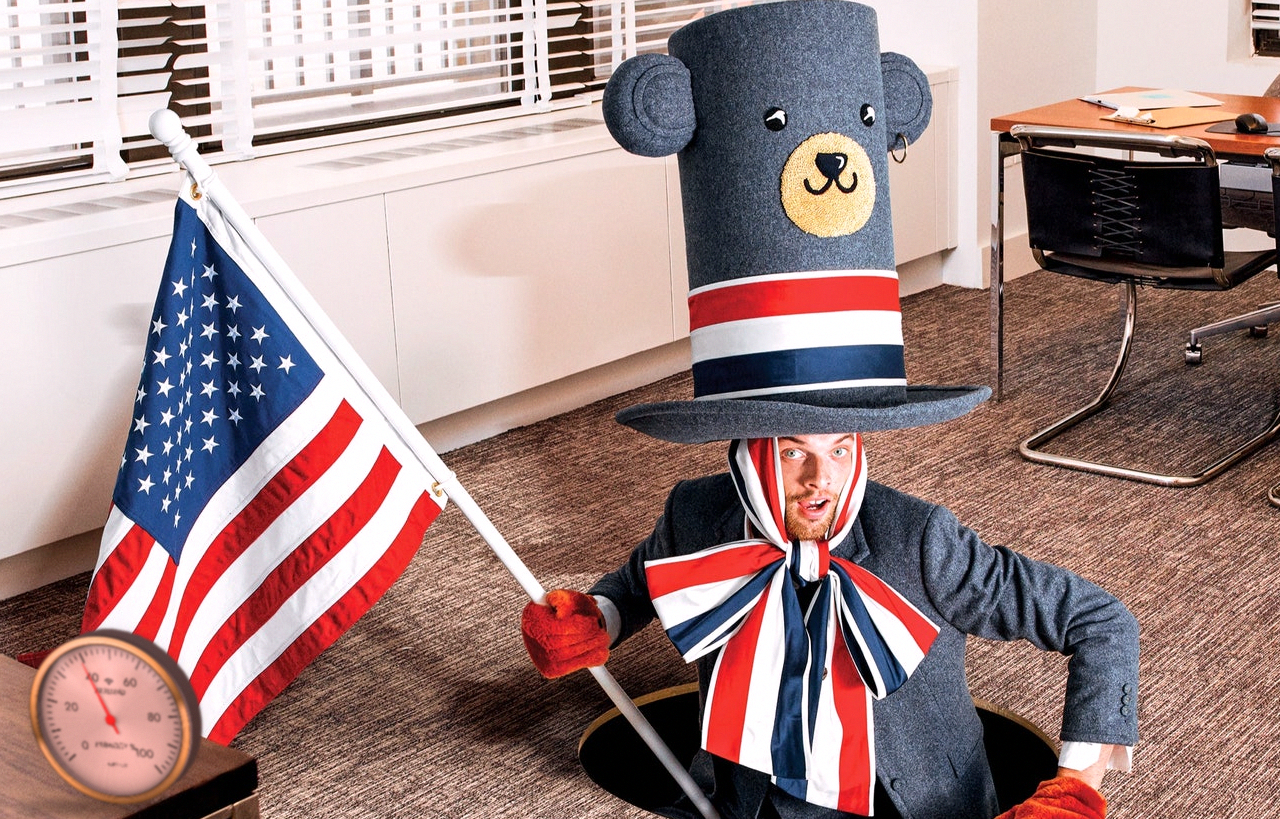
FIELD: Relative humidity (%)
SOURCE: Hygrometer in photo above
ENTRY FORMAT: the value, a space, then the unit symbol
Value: 40 %
